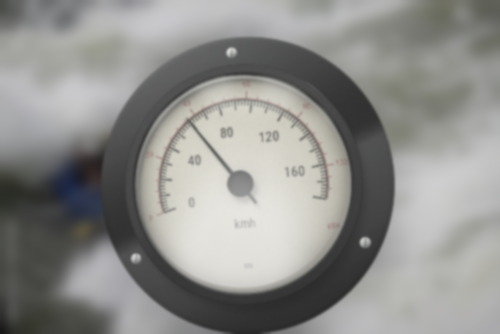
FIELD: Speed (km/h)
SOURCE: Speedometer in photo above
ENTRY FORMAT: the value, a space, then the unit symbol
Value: 60 km/h
